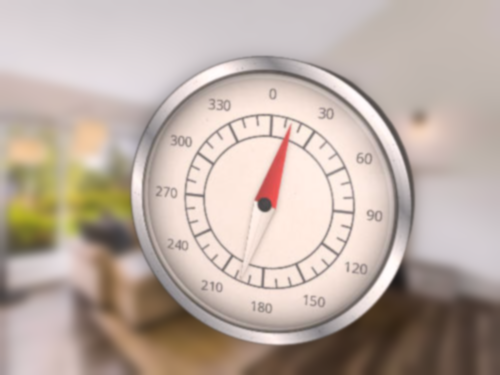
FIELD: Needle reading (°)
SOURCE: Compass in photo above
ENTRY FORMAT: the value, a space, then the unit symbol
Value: 15 °
